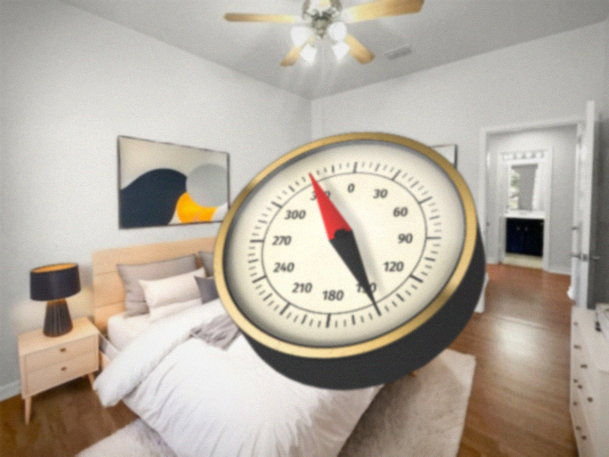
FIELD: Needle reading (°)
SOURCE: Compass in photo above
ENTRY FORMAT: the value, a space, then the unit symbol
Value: 330 °
